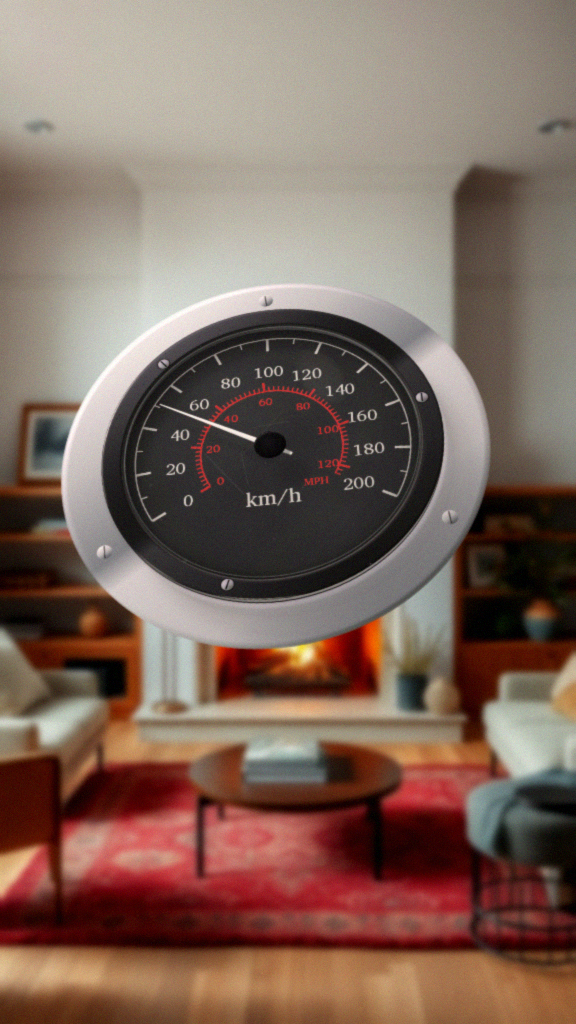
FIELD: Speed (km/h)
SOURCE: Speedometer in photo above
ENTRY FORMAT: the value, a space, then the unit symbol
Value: 50 km/h
